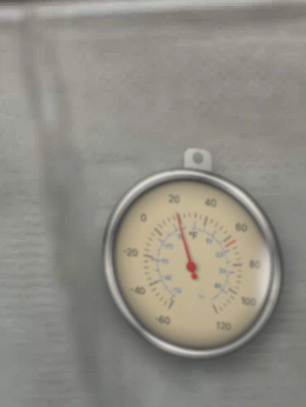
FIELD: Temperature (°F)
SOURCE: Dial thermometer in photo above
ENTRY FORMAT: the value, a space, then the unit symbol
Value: 20 °F
